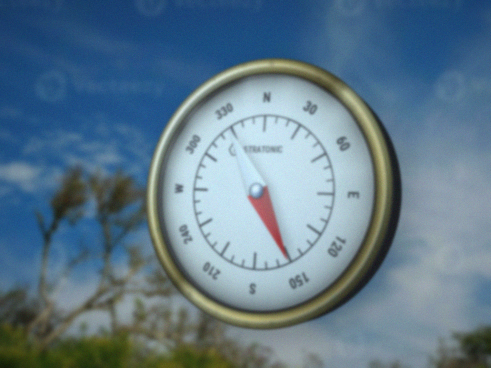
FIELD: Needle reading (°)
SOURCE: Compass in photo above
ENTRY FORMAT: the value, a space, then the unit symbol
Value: 150 °
